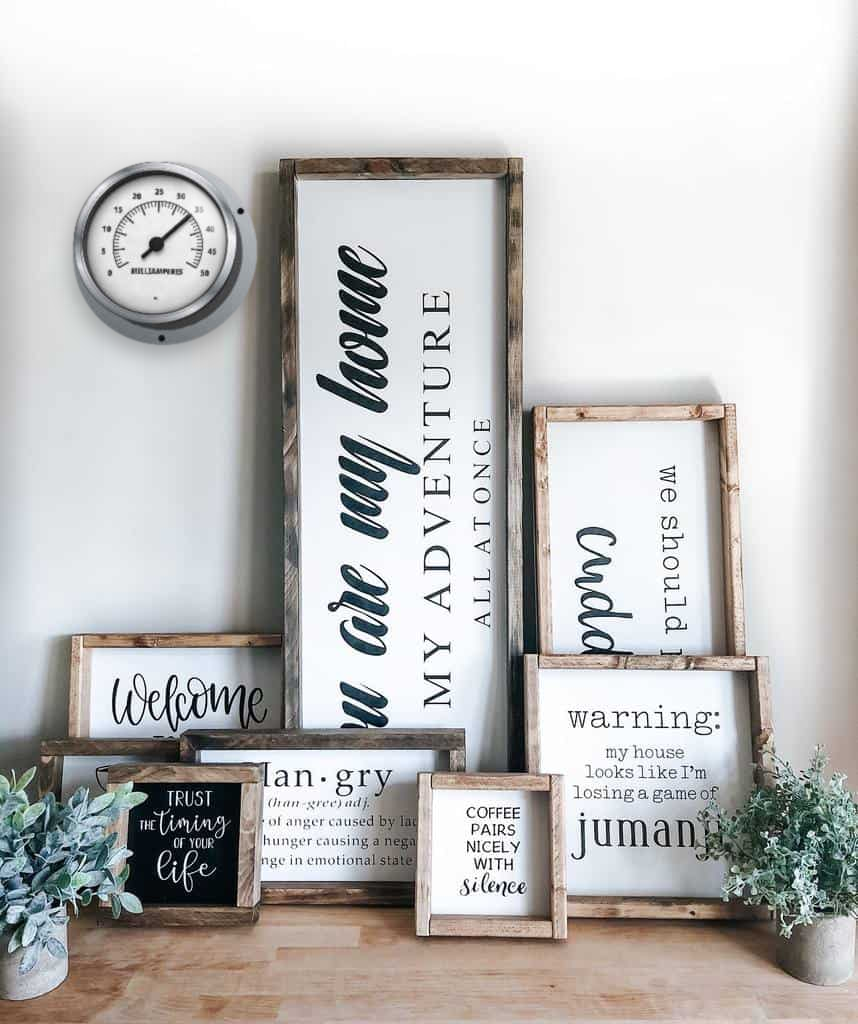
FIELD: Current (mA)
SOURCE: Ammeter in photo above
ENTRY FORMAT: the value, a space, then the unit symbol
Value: 35 mA
